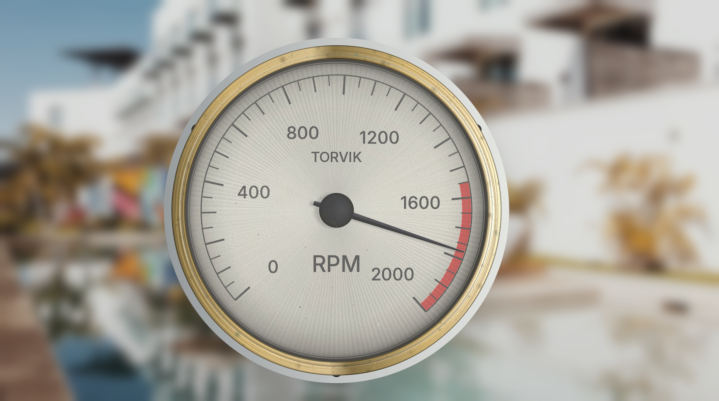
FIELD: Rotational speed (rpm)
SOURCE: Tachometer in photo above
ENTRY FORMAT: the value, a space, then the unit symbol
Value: 1775 rpm
